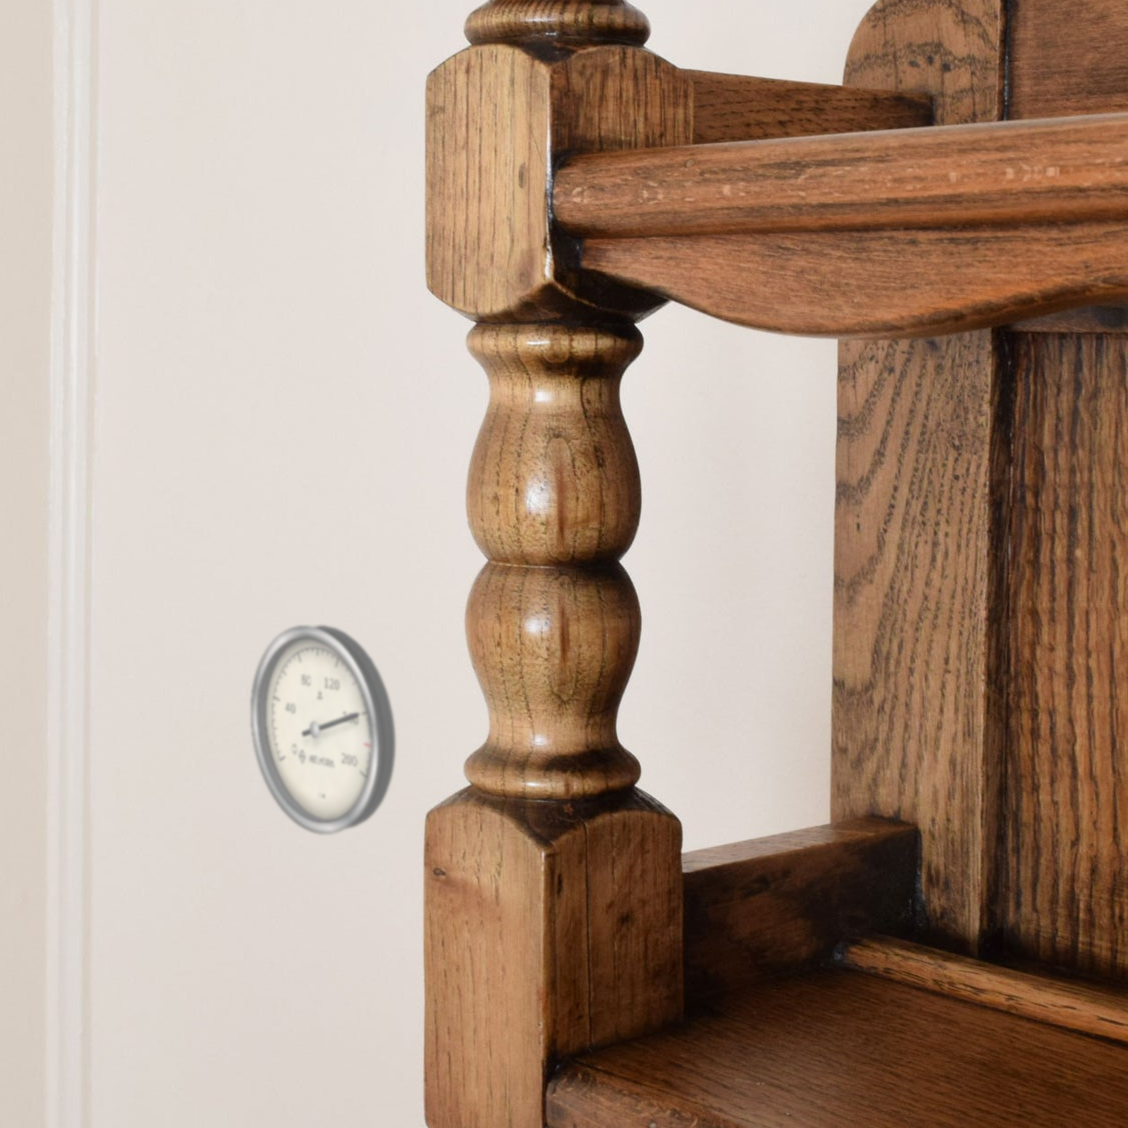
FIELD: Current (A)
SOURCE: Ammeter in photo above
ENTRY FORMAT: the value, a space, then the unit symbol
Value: 160 A
